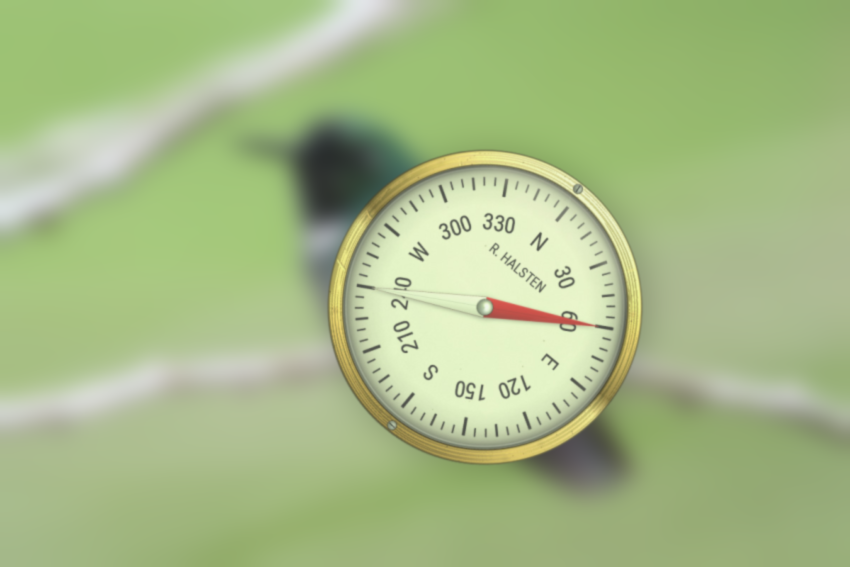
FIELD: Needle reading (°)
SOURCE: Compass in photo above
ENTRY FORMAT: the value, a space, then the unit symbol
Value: 60 °
